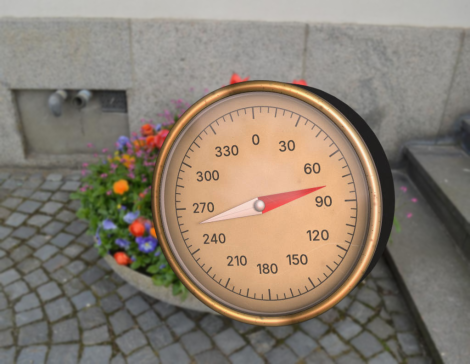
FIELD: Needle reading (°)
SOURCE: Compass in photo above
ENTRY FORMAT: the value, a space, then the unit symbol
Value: 77.5 °
